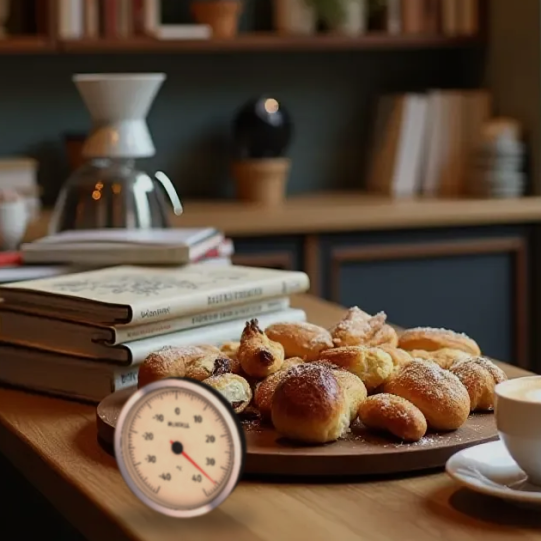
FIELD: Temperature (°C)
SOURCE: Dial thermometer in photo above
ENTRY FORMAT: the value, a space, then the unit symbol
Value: 35 °C
